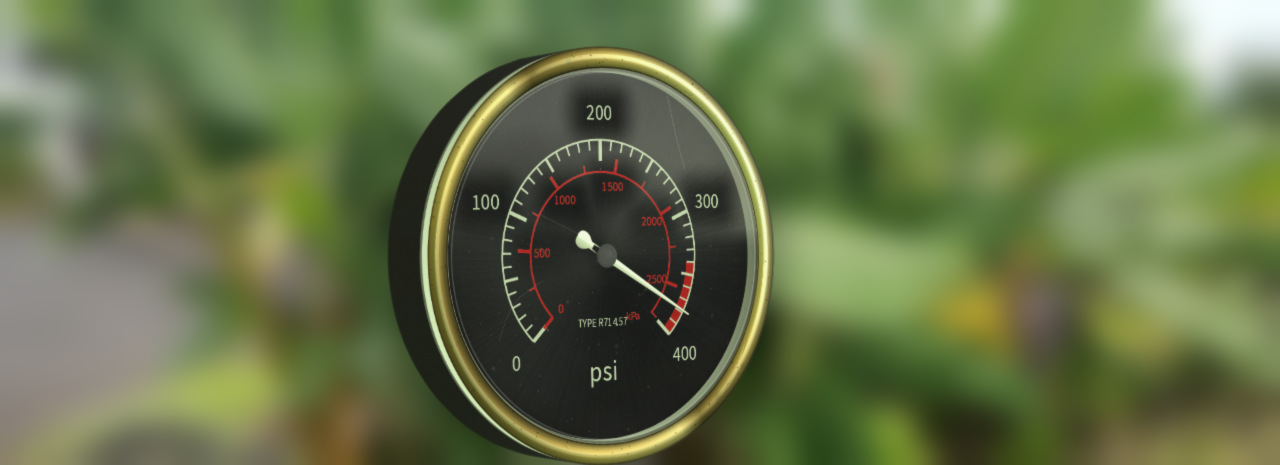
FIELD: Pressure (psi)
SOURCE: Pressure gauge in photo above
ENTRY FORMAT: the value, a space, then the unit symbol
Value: 380 psi
